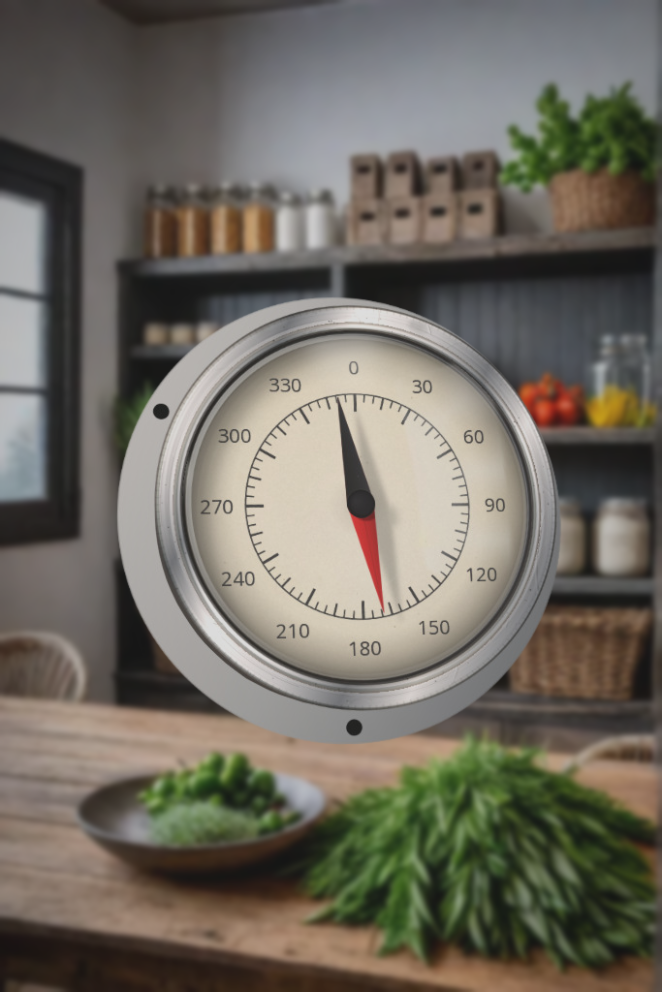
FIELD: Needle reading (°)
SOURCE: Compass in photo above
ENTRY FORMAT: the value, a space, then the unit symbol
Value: 170 °
